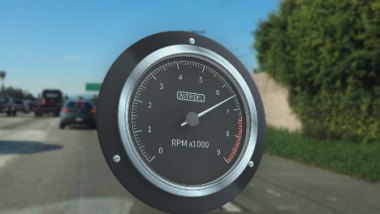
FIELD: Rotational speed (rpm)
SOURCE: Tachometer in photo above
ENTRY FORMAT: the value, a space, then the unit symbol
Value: 6500 rpm
